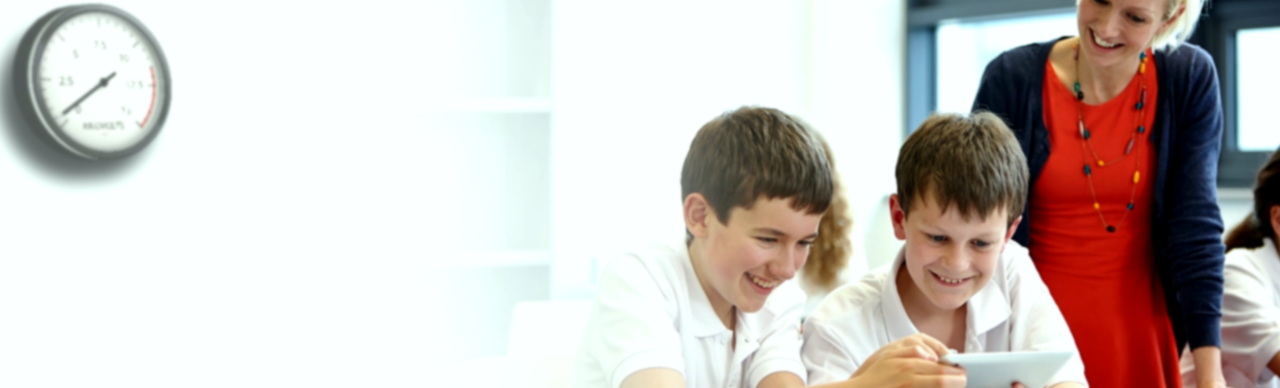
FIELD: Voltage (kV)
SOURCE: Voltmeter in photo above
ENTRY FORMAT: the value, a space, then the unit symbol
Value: 0.5 kV
